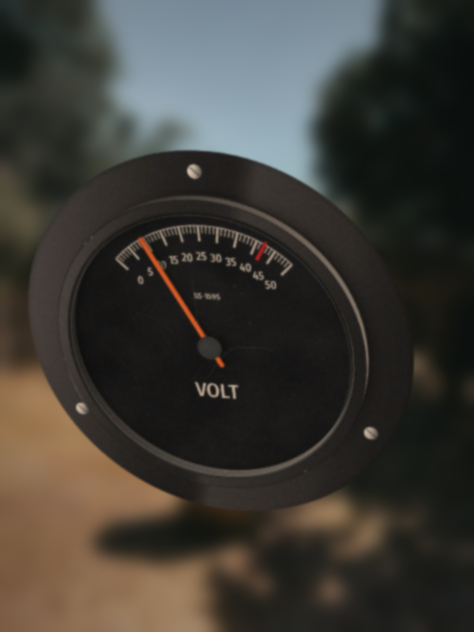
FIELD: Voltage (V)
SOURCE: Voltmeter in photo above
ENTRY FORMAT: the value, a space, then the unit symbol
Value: 10 V
